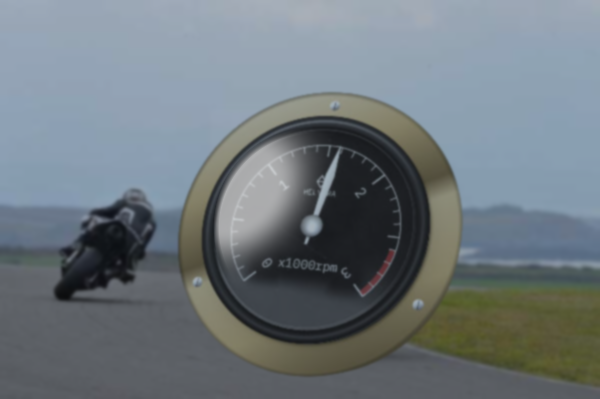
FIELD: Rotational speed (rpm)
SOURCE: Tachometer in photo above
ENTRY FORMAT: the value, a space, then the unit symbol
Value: 1600 rpm
